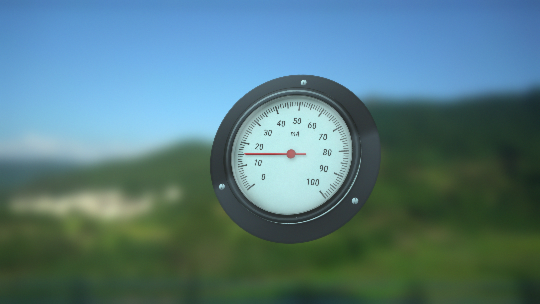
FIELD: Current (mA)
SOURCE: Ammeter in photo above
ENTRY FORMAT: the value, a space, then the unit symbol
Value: 15 mA
